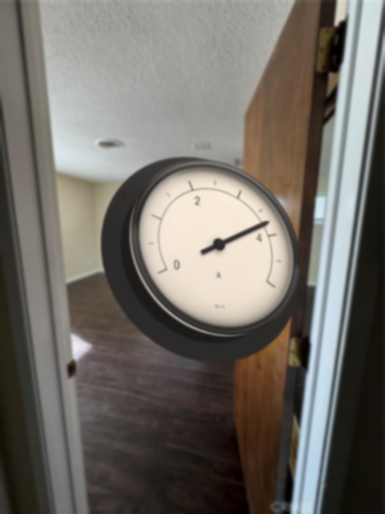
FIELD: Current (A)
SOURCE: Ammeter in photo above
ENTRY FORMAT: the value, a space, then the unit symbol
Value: 3.75 A
